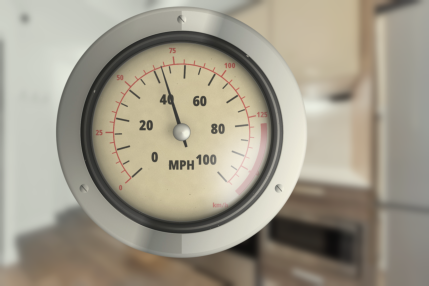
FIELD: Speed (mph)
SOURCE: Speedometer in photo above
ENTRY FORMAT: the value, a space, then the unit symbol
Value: 42.5 mph
